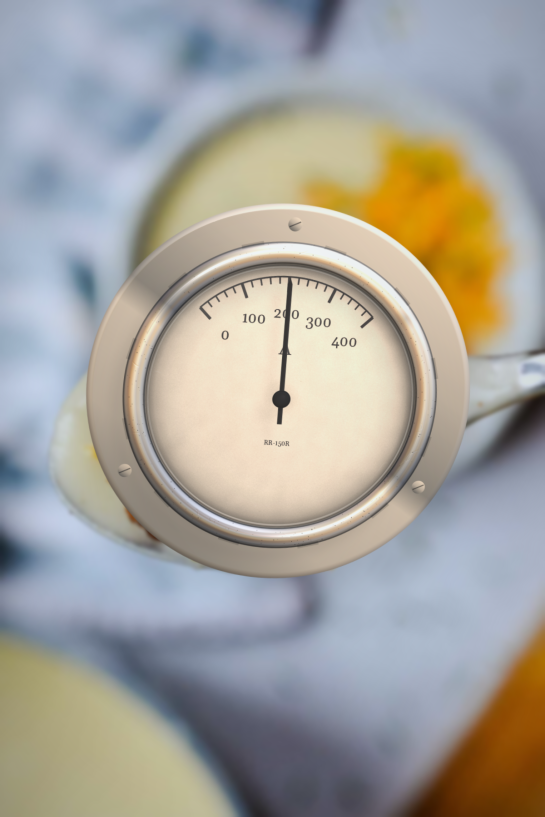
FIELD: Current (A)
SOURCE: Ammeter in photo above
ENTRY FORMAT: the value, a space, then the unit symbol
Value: 200 A
